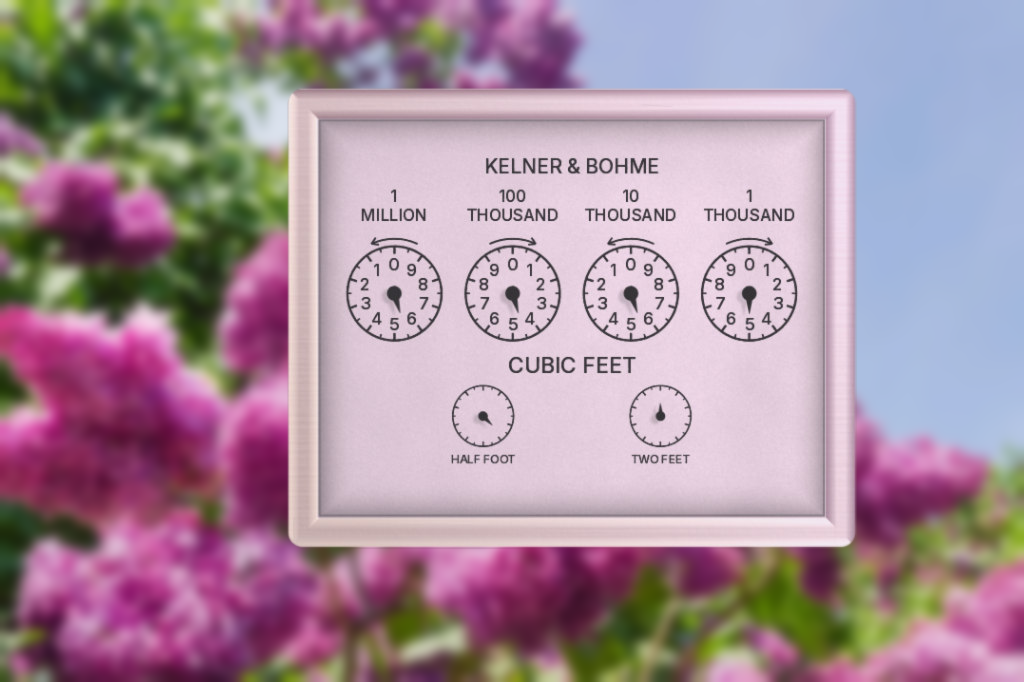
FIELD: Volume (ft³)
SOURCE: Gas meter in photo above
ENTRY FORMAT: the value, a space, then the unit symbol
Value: 545500 ft³
